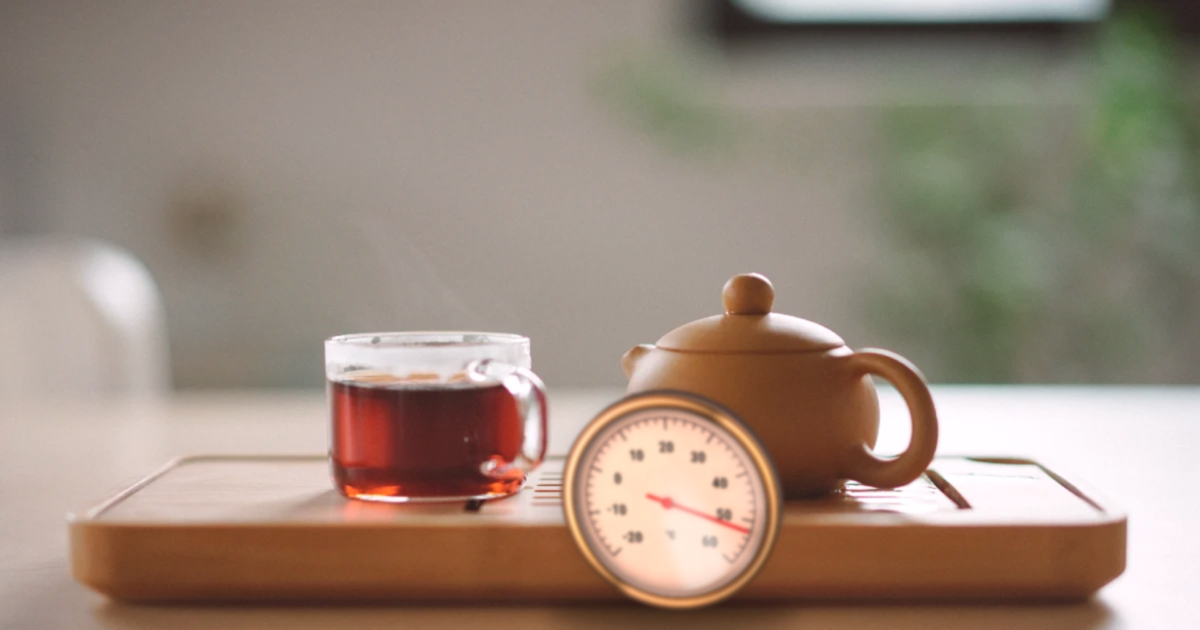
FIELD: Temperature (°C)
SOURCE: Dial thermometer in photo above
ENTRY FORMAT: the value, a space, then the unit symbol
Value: 52 °C
